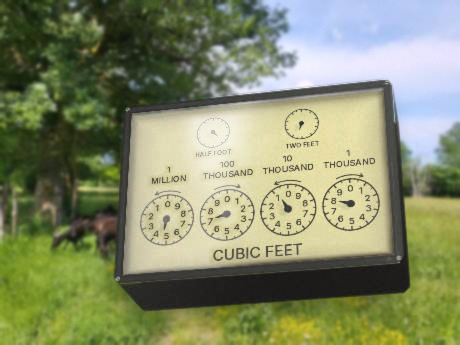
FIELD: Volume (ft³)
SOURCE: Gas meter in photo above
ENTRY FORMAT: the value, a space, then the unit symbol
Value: 470800 ft³
